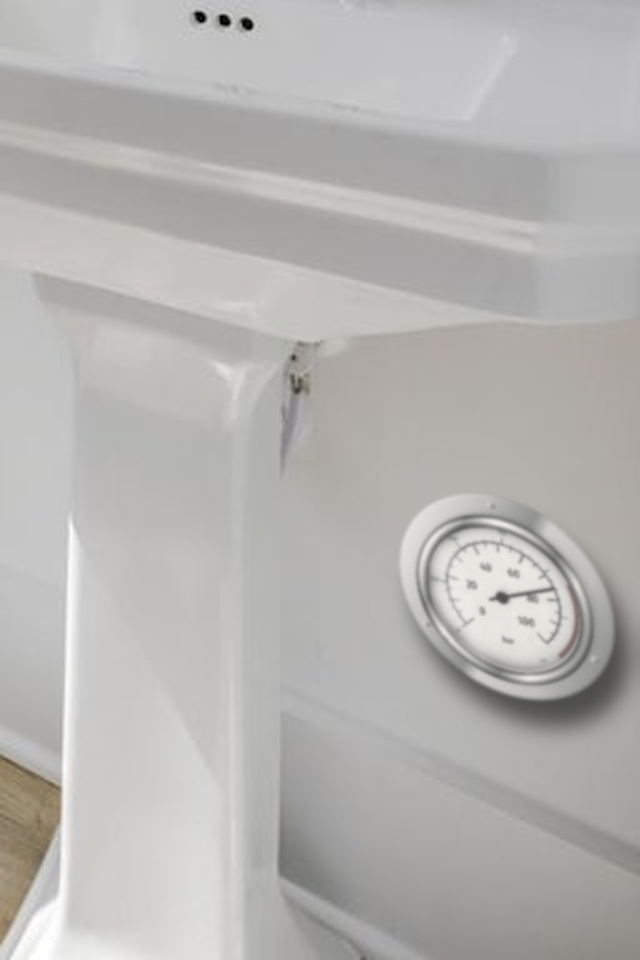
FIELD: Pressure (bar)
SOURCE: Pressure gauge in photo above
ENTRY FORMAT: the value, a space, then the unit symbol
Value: 75 bar
